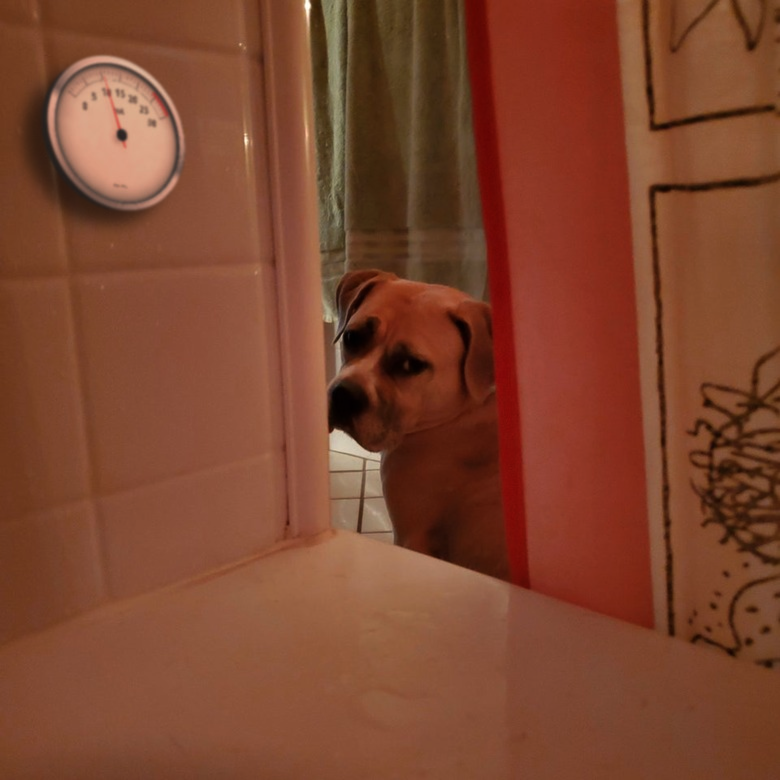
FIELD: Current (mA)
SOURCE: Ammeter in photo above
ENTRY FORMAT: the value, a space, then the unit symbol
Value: 10 mA
